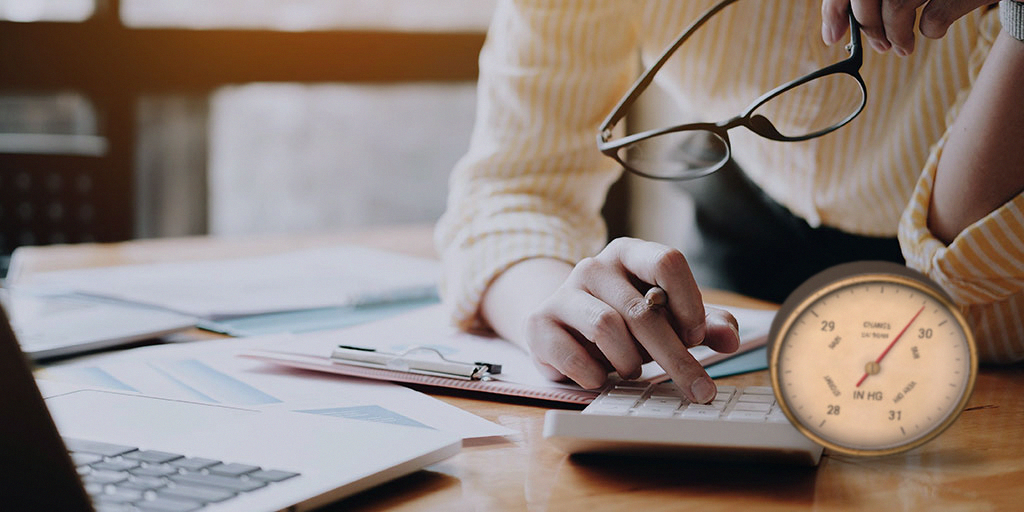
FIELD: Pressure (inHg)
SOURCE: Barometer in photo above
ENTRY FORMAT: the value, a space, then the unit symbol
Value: 29.8 inHg
